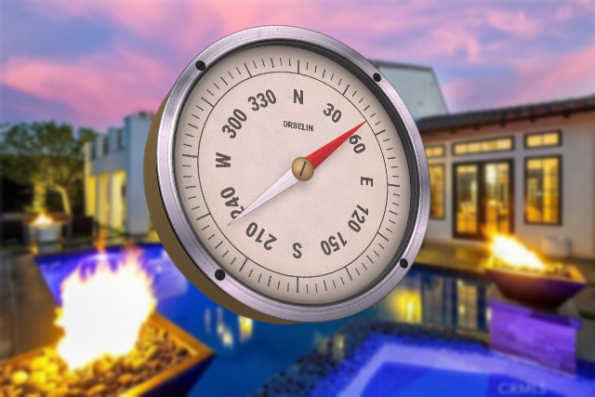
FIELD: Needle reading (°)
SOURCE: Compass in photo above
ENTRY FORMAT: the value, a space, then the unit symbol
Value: 50 °
